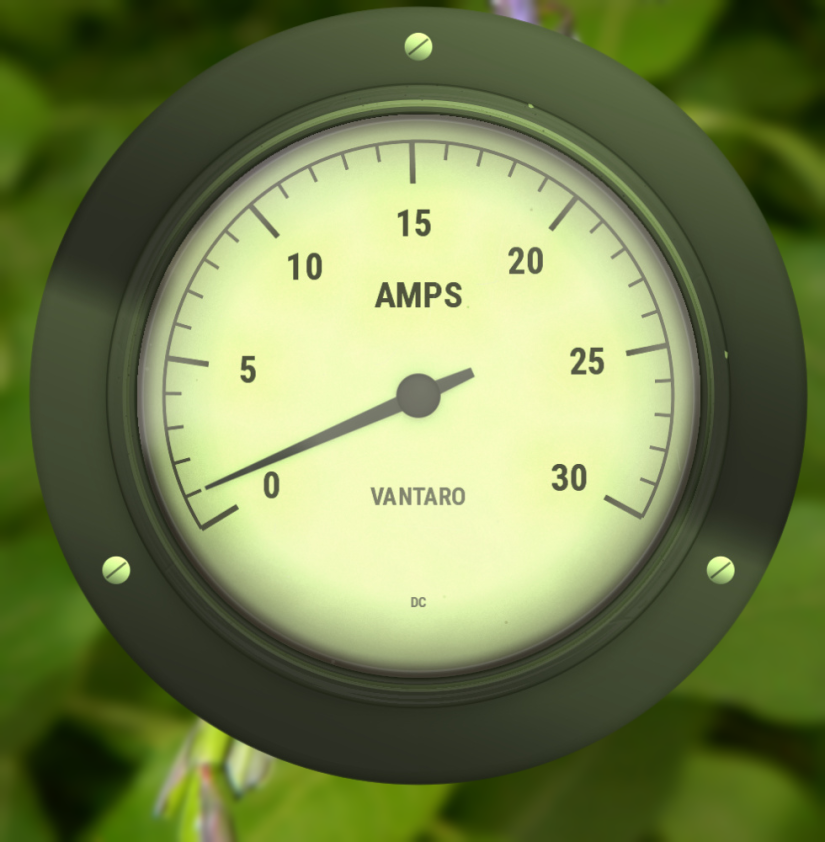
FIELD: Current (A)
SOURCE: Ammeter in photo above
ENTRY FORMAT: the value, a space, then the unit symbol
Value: 1 A
